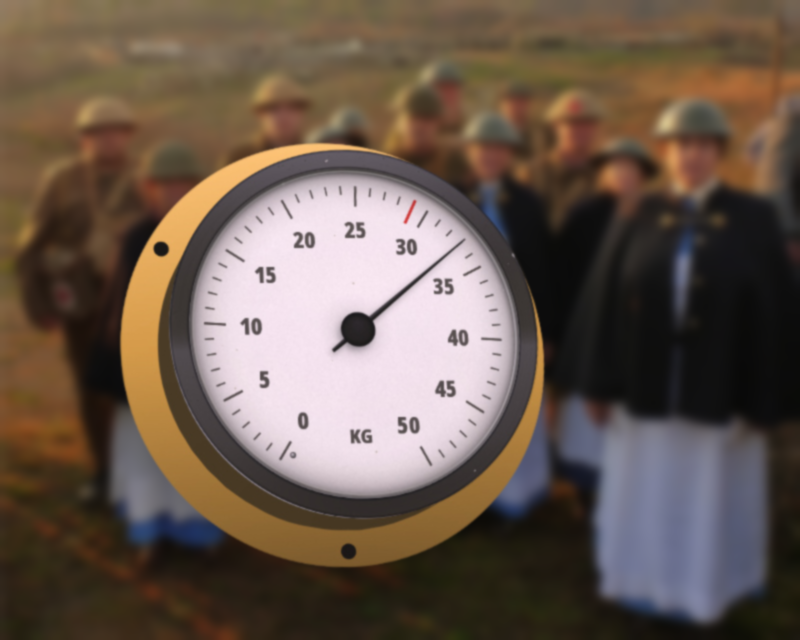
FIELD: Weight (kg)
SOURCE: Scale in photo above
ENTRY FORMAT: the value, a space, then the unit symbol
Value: 33 kg
